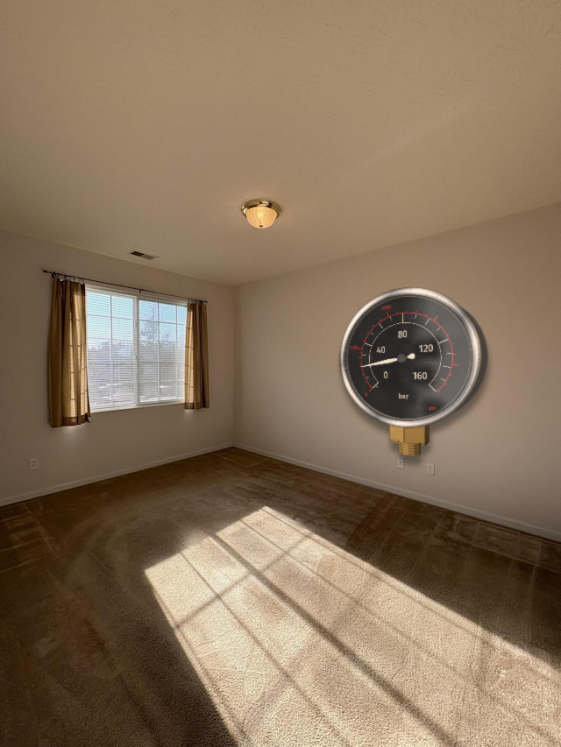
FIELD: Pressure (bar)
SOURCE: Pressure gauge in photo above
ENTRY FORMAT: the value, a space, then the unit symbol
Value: 20 bar
